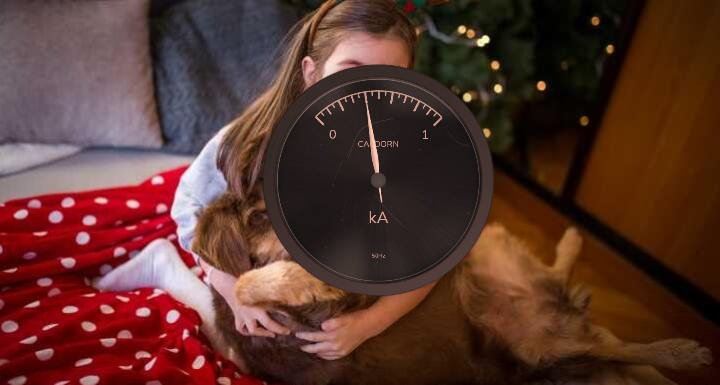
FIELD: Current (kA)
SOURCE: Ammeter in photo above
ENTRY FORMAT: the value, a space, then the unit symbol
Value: 0.4 kA
